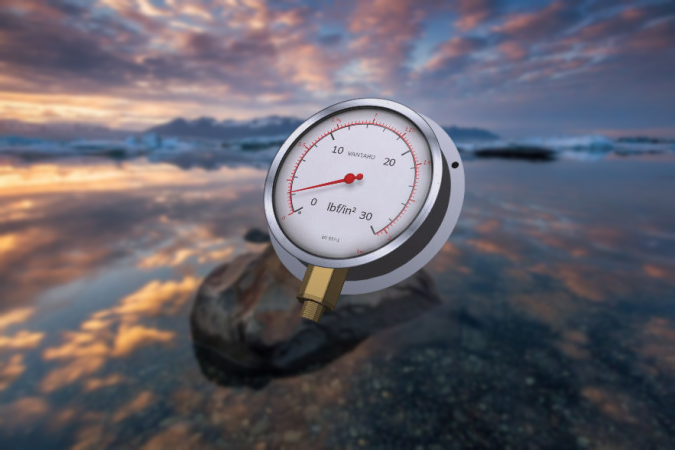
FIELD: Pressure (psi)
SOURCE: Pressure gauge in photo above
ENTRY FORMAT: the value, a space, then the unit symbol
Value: 2 psi
